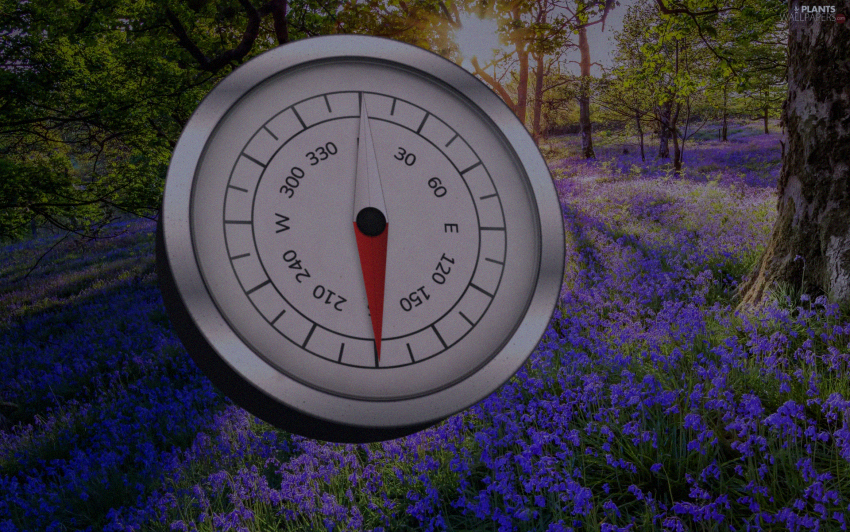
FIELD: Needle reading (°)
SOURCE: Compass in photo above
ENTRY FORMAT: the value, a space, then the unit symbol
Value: 180 °
